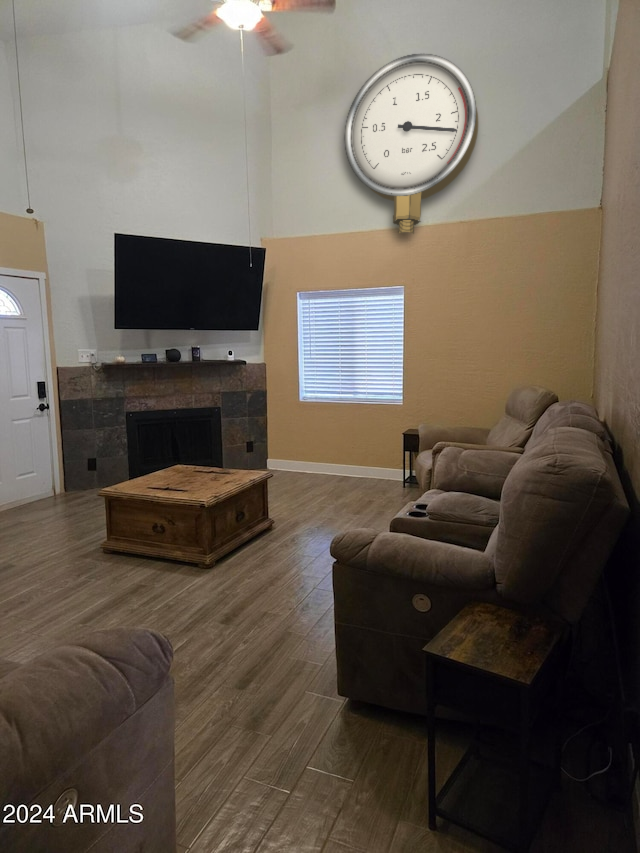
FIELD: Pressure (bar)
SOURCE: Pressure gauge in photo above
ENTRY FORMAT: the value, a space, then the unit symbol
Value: 2.2 bar
